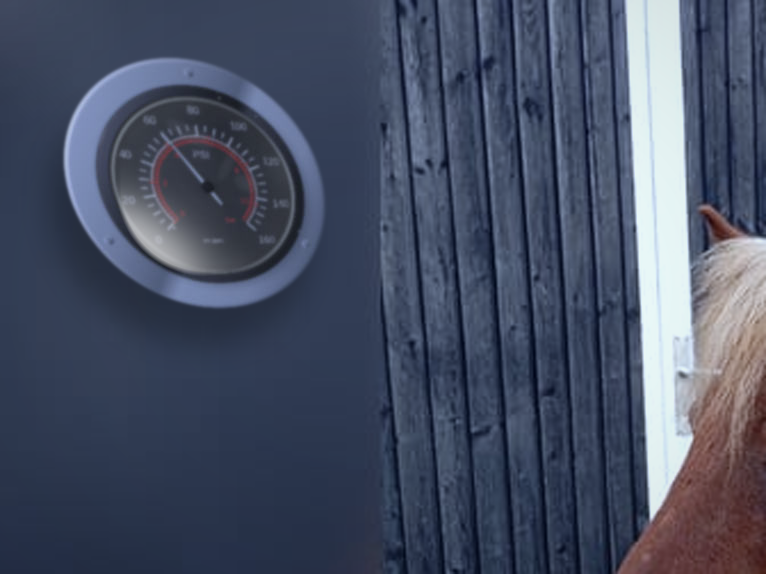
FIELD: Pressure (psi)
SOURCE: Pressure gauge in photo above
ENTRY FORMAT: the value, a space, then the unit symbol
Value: 60 psi
